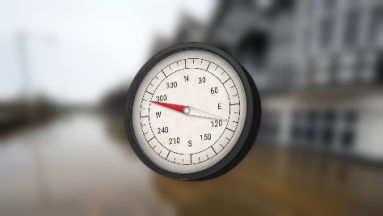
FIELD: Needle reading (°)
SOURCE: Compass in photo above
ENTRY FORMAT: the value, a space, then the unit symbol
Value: 290 °
